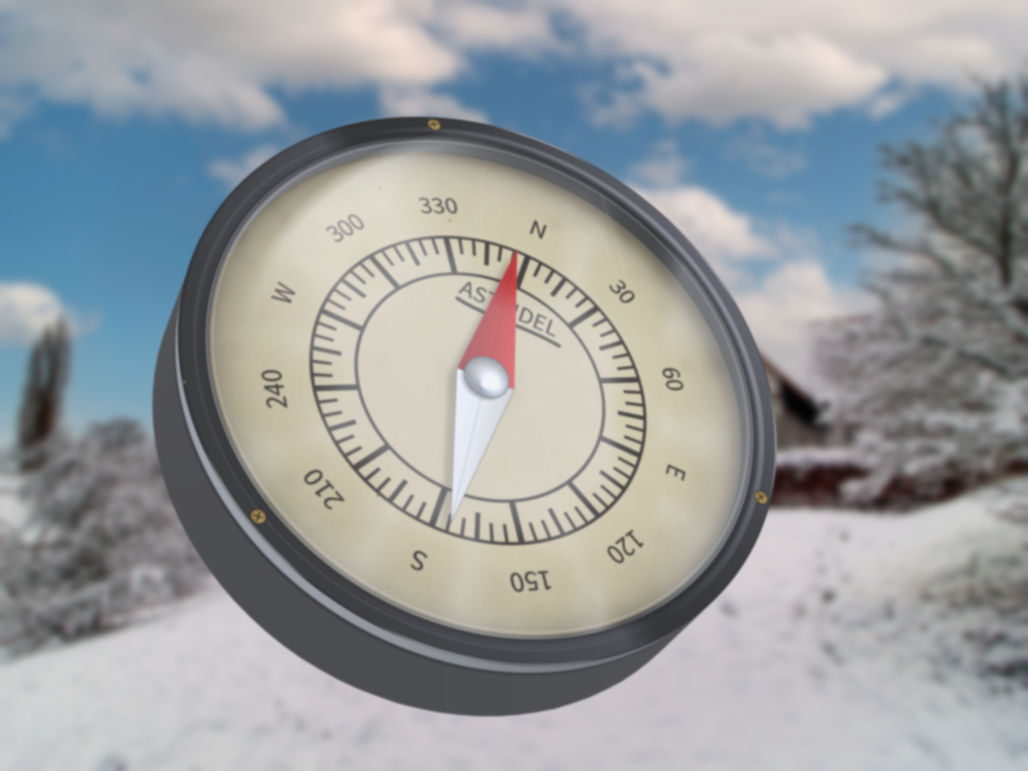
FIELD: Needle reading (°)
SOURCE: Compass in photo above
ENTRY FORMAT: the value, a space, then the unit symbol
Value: 355 °
